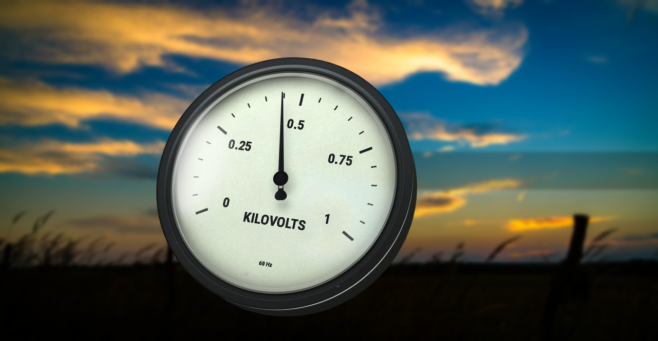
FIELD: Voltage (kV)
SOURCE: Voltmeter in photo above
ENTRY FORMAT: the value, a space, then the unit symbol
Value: 0.45 kV
